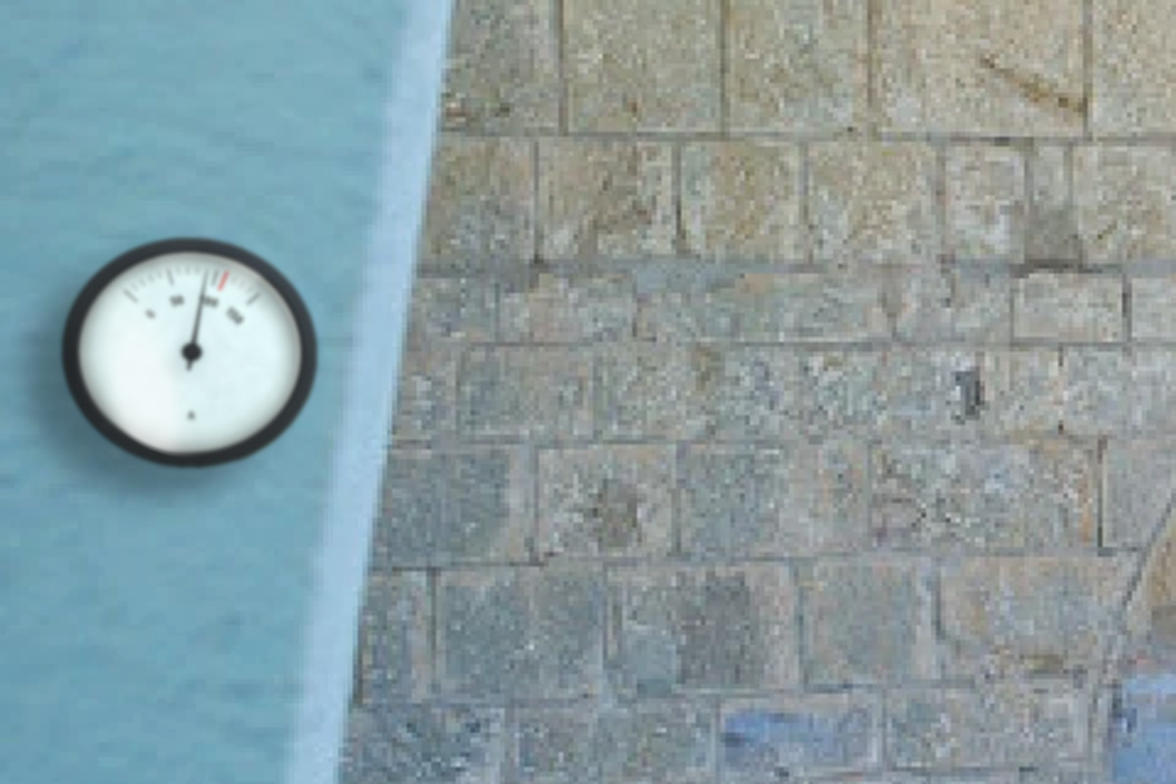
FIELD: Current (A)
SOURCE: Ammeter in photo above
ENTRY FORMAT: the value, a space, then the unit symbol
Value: 90 A
